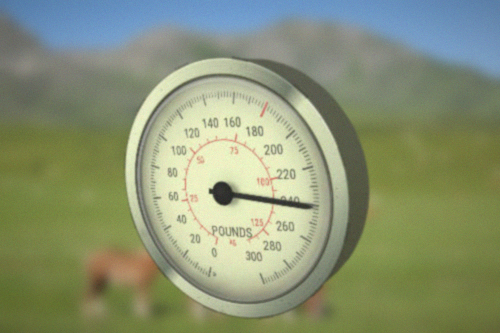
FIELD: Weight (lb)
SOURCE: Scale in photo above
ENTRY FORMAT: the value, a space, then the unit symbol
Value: 240 lb
